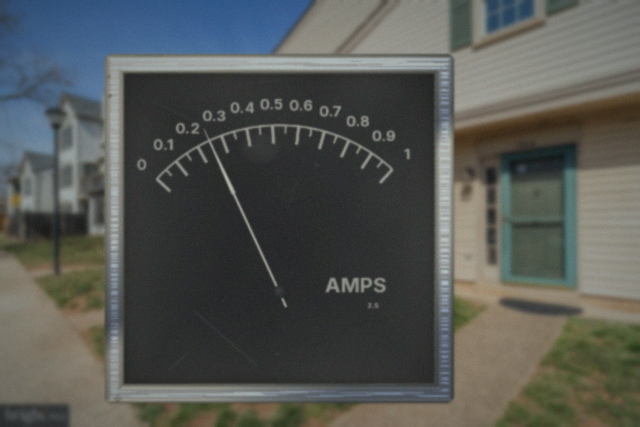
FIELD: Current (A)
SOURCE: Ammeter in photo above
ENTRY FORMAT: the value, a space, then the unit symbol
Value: 0.25 A
